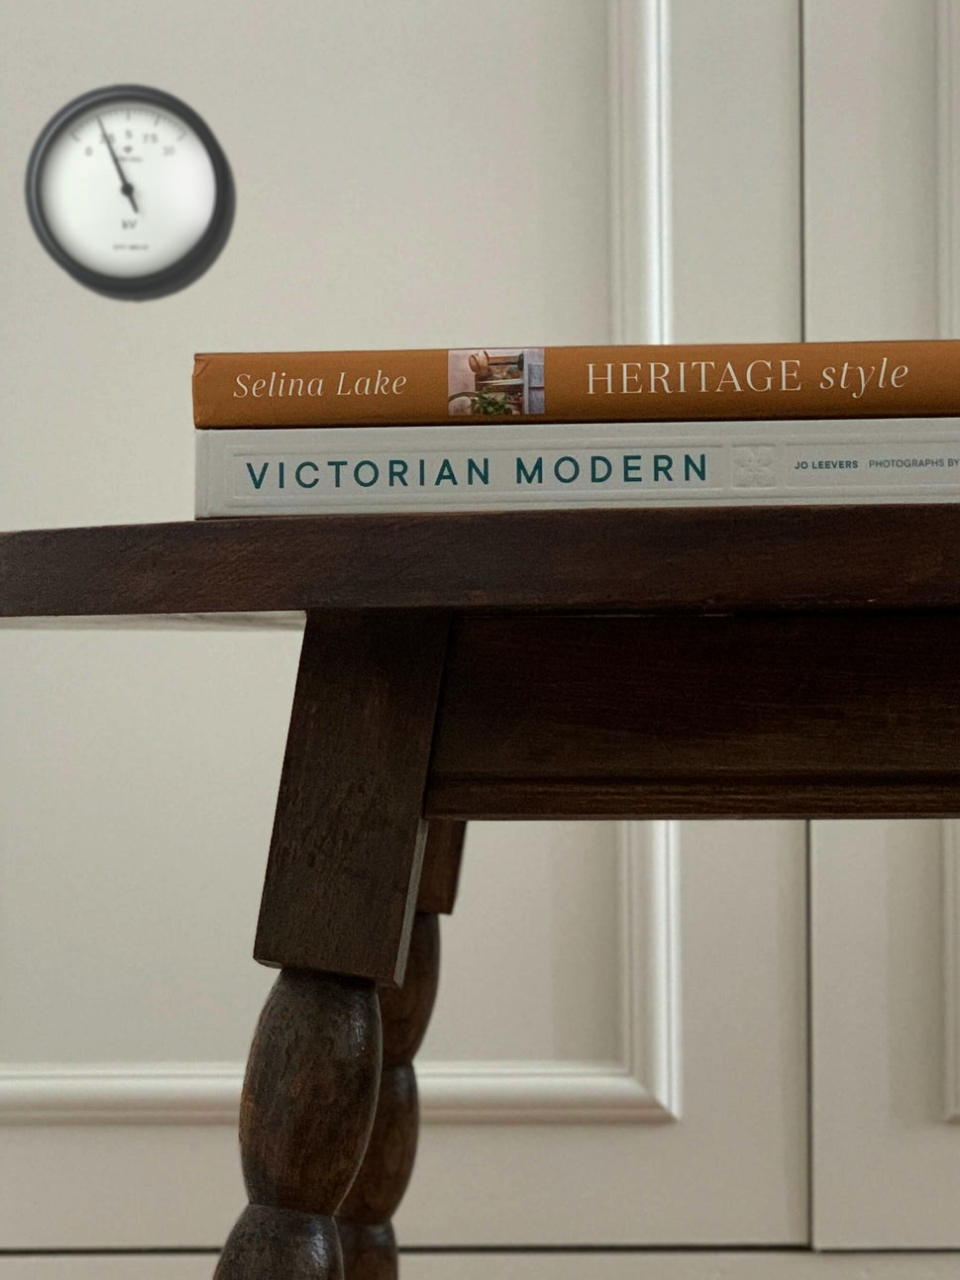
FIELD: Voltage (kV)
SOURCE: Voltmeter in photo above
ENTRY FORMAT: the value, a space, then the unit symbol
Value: 2.5 kV
